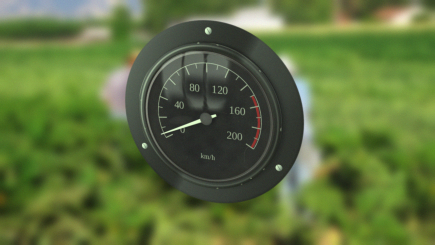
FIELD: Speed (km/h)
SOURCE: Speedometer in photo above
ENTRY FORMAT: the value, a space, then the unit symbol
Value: 5 km/h
